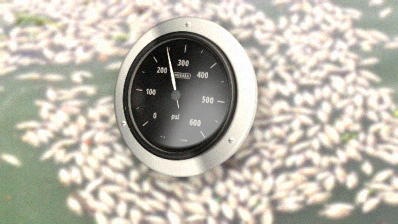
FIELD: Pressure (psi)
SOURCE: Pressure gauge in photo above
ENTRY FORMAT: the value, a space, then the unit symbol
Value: 250 psi
